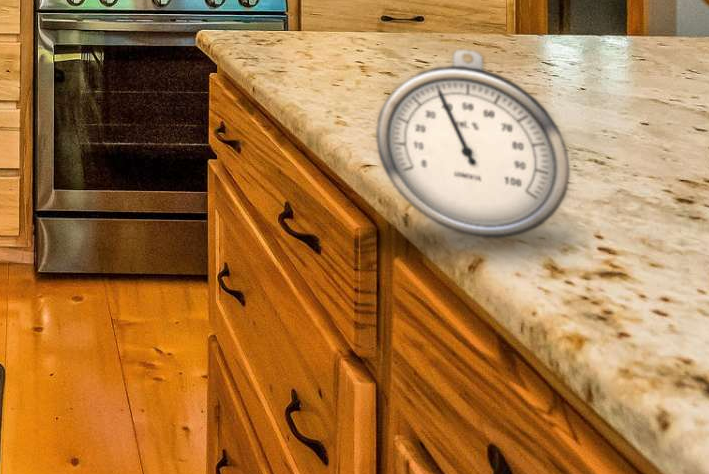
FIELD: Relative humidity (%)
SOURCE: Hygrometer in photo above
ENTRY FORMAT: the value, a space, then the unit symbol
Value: 40 %
